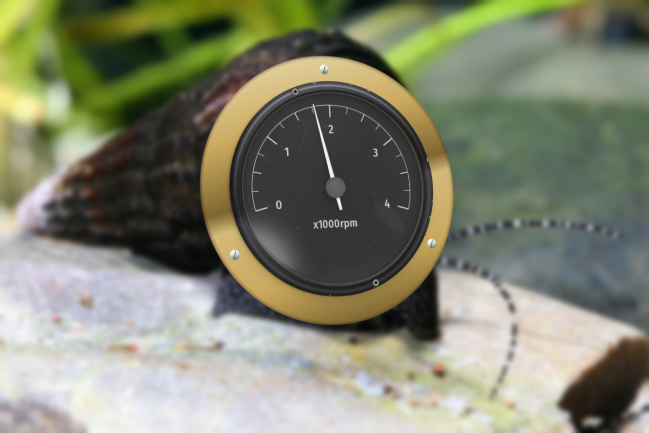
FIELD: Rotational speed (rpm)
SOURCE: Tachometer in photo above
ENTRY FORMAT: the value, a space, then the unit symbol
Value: 1750 rpm
